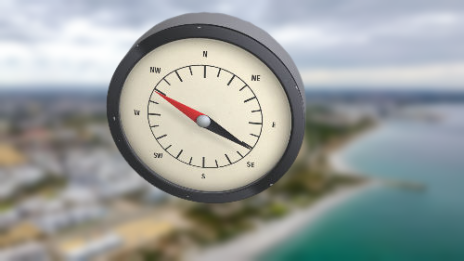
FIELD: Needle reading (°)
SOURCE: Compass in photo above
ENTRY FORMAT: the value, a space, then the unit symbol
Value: 300 °
